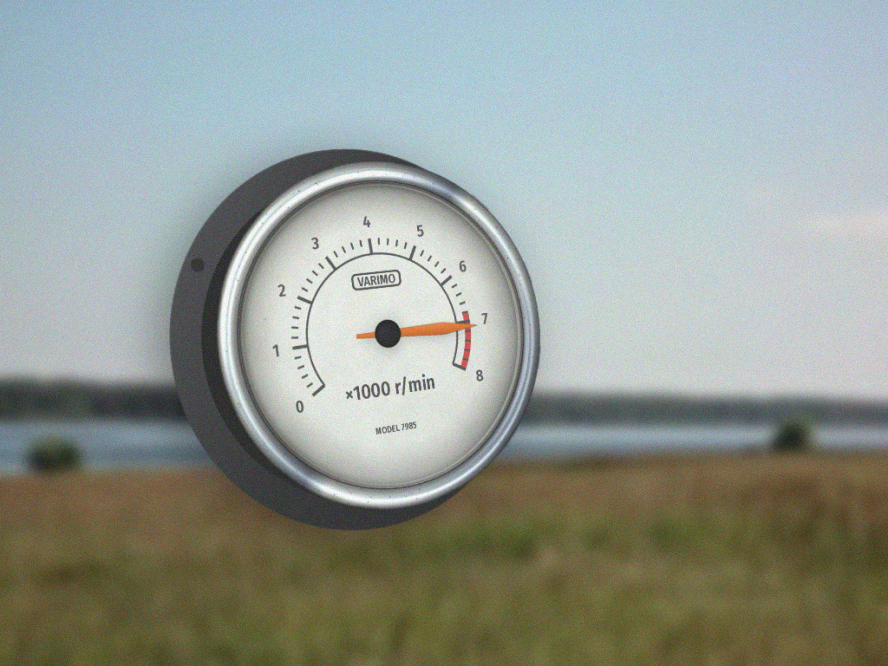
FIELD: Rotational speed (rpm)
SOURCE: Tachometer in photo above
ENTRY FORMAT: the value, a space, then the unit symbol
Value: 7100 rpm
